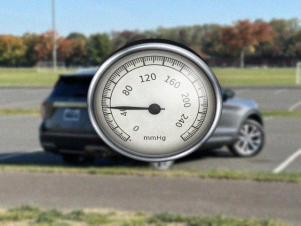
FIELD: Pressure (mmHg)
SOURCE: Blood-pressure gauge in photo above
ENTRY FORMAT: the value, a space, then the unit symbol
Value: 50 mmHg
